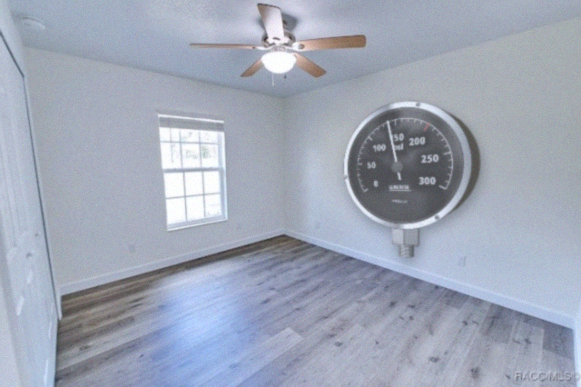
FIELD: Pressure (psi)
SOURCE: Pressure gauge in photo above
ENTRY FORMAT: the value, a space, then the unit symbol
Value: 140 psi
